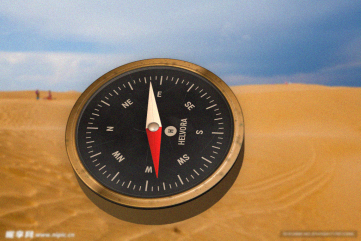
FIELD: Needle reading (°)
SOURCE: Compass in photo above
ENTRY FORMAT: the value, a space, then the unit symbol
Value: 260 °
